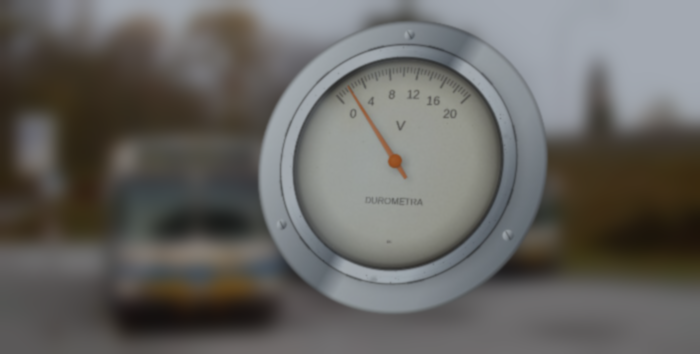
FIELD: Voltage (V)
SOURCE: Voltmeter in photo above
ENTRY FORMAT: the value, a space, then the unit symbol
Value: 2 V
